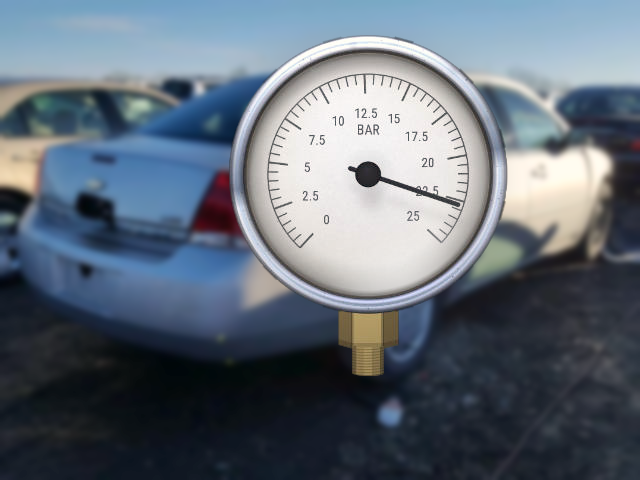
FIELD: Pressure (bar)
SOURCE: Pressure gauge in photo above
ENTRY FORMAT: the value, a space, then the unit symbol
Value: 22.75 bar
